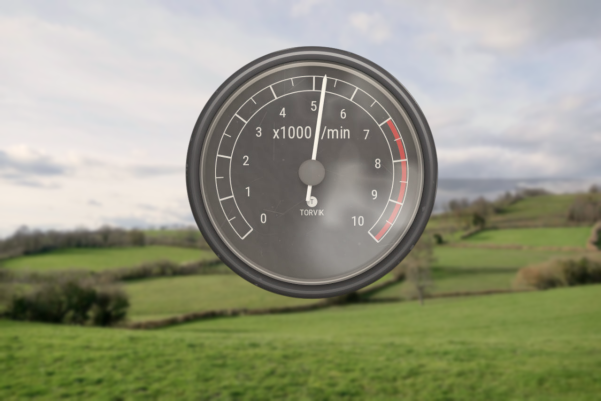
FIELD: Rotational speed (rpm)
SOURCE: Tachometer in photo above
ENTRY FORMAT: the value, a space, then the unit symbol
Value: 5250 rpm
